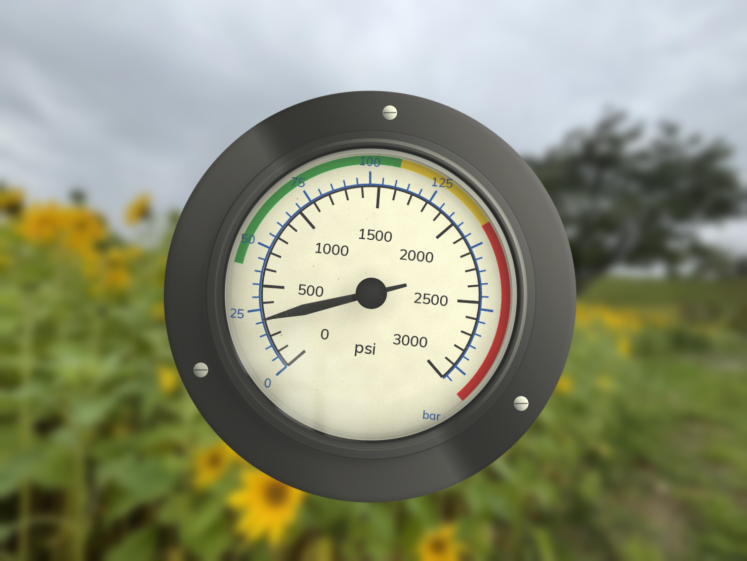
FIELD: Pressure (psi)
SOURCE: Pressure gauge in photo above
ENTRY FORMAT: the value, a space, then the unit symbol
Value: 300 psi
